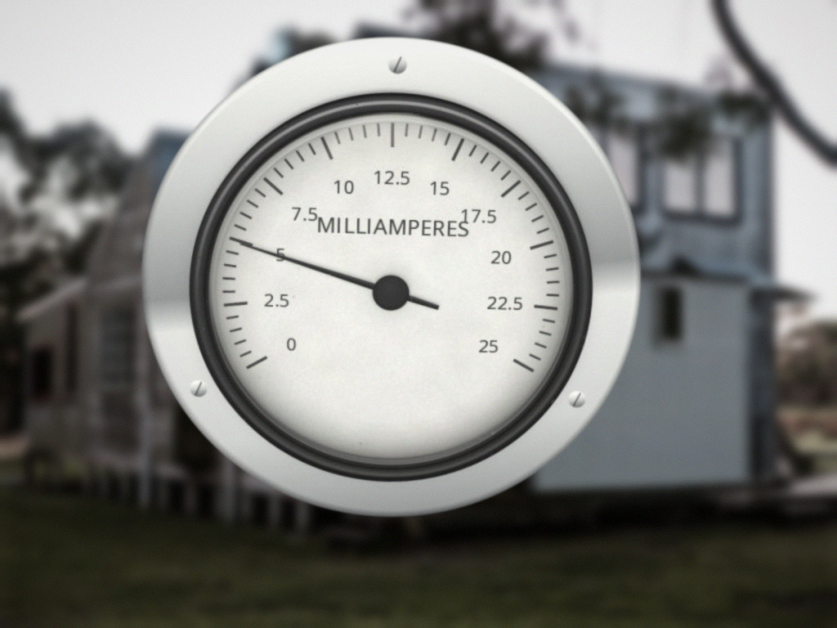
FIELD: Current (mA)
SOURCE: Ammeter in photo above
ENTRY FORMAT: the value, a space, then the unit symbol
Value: 5 mA
